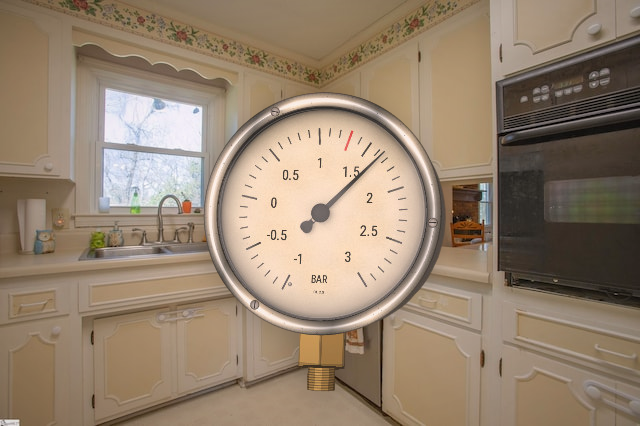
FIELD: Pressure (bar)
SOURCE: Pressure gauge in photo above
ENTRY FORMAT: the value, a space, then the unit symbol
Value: 1.65 bar
